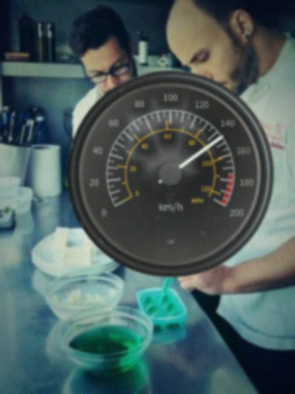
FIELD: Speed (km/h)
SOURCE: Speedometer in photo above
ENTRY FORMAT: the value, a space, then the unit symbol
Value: 145 km/h
